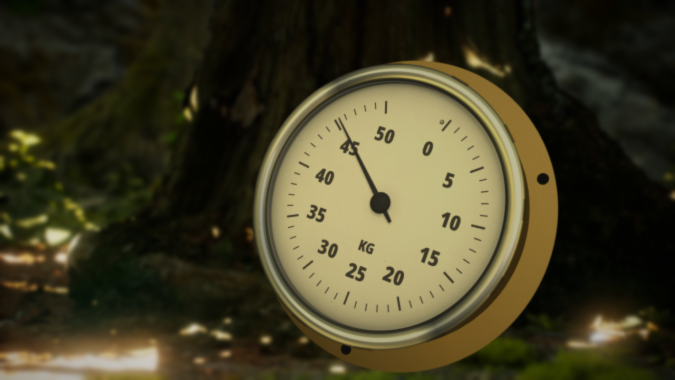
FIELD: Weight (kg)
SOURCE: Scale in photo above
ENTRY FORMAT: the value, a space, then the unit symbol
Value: 45.5 kg
